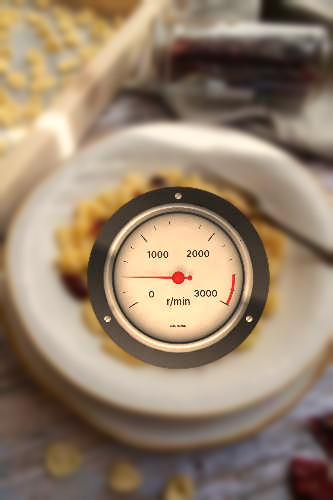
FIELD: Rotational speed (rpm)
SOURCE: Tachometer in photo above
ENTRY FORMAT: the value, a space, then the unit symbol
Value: 400 rpm
